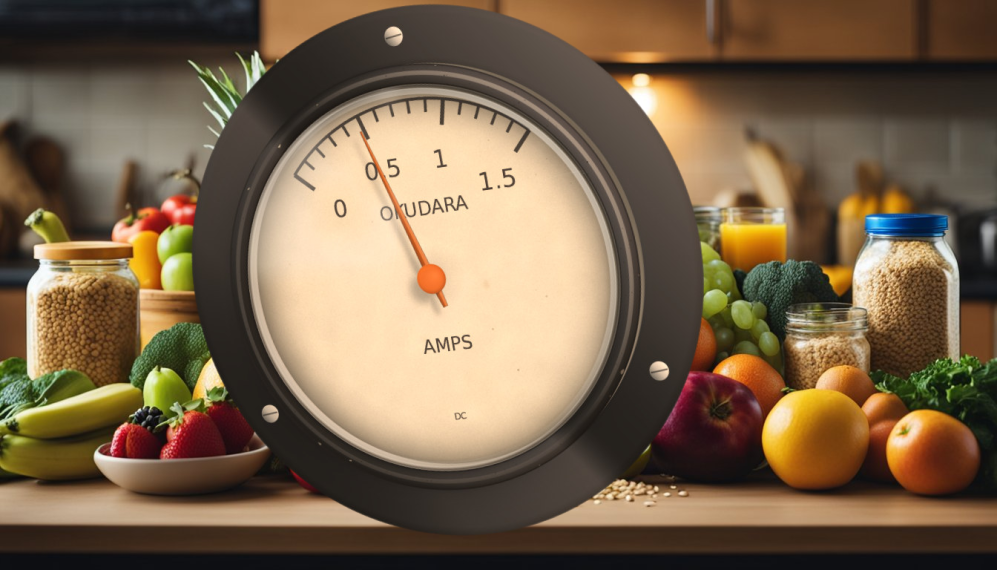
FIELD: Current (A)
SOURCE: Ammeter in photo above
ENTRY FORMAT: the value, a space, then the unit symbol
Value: 0.5 A
